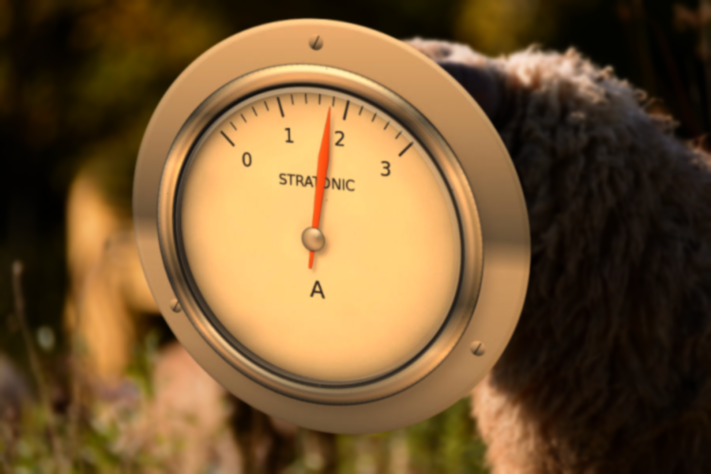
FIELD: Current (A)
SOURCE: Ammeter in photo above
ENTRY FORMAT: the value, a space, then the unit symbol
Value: 1.8 A
